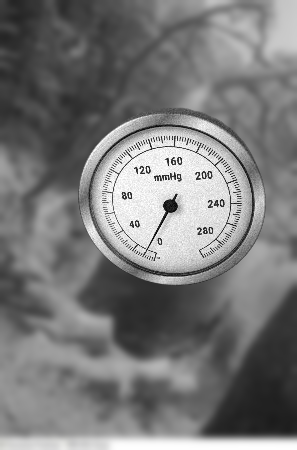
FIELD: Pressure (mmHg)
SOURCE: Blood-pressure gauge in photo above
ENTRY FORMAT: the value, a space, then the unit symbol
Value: 10 mmHg
